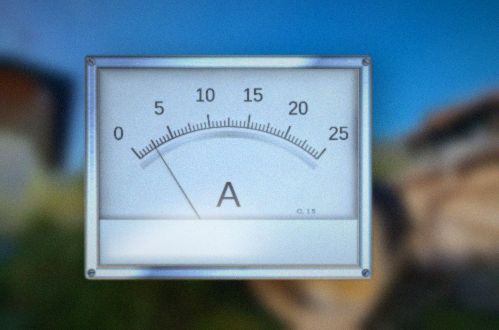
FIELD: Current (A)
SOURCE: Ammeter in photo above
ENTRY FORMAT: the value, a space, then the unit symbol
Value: 2.5 A
